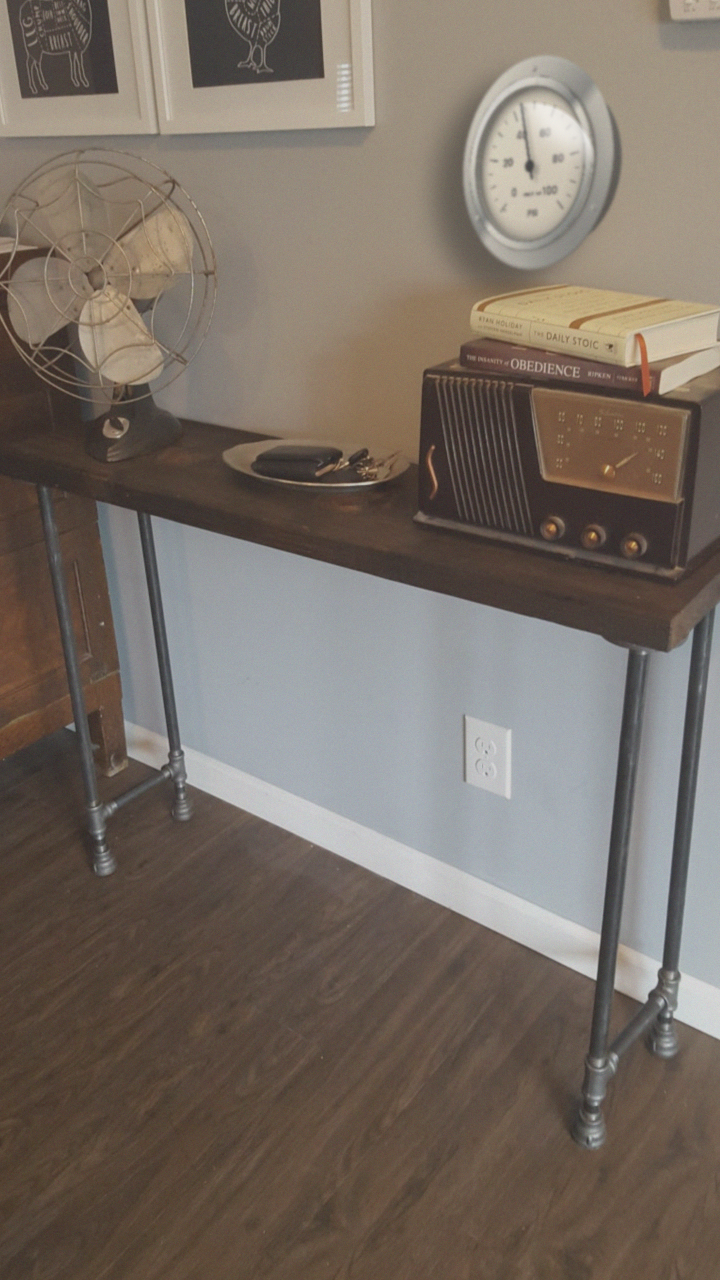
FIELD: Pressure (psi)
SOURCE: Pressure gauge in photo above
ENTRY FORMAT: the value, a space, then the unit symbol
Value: 45 psi
